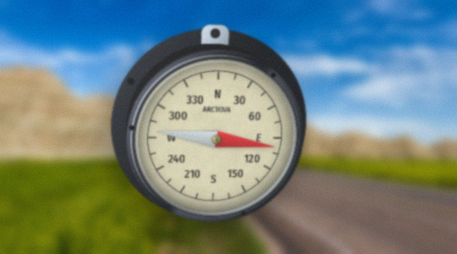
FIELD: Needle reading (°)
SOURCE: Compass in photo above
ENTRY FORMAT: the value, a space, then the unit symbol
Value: 97.5 °
